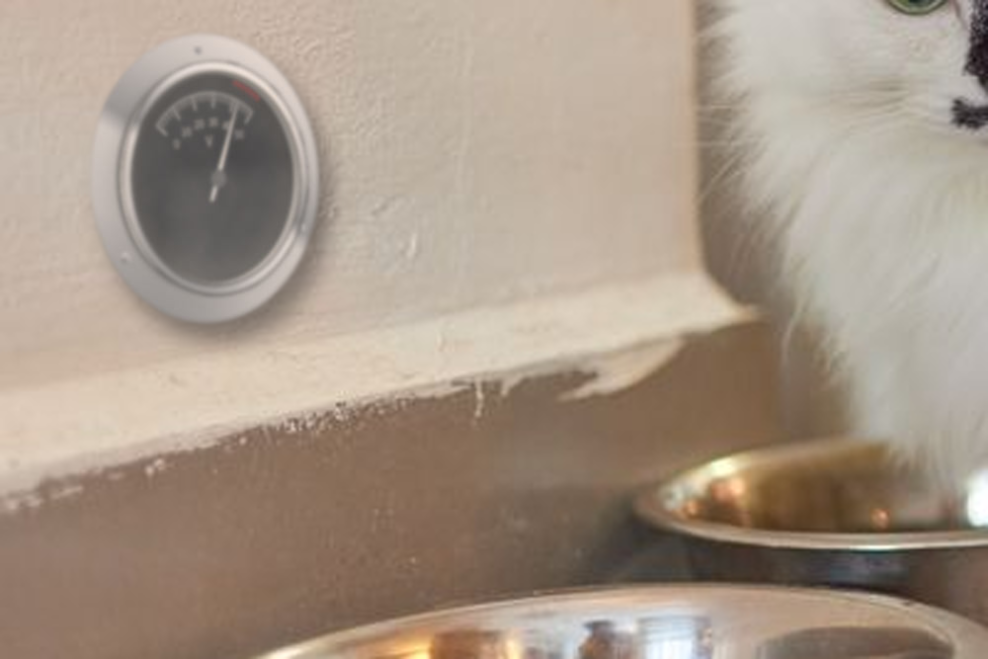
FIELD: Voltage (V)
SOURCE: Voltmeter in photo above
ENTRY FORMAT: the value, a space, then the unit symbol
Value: 40 V
